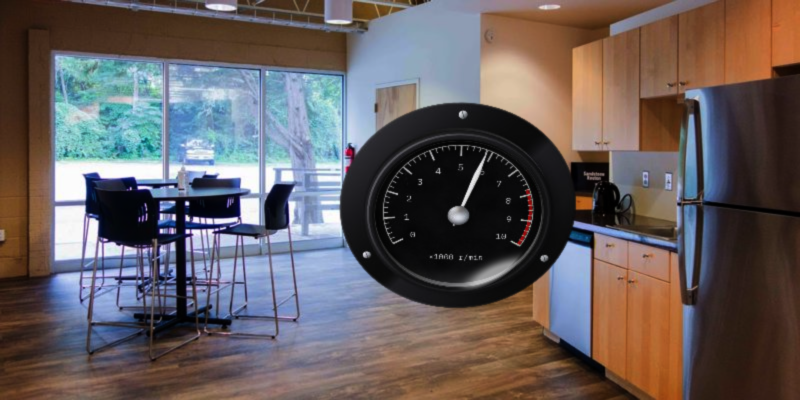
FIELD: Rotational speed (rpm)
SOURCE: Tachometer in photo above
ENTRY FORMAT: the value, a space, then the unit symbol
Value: 5800 rpm
